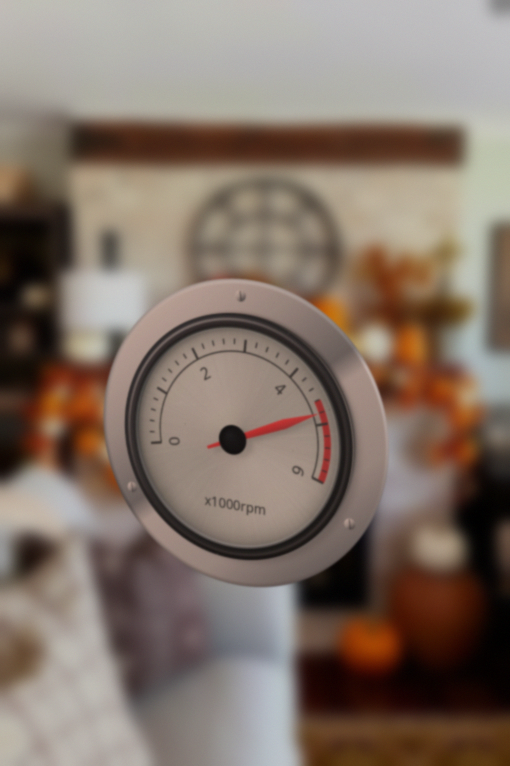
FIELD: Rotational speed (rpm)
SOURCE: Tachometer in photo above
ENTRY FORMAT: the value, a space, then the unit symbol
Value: 4800 rpm
